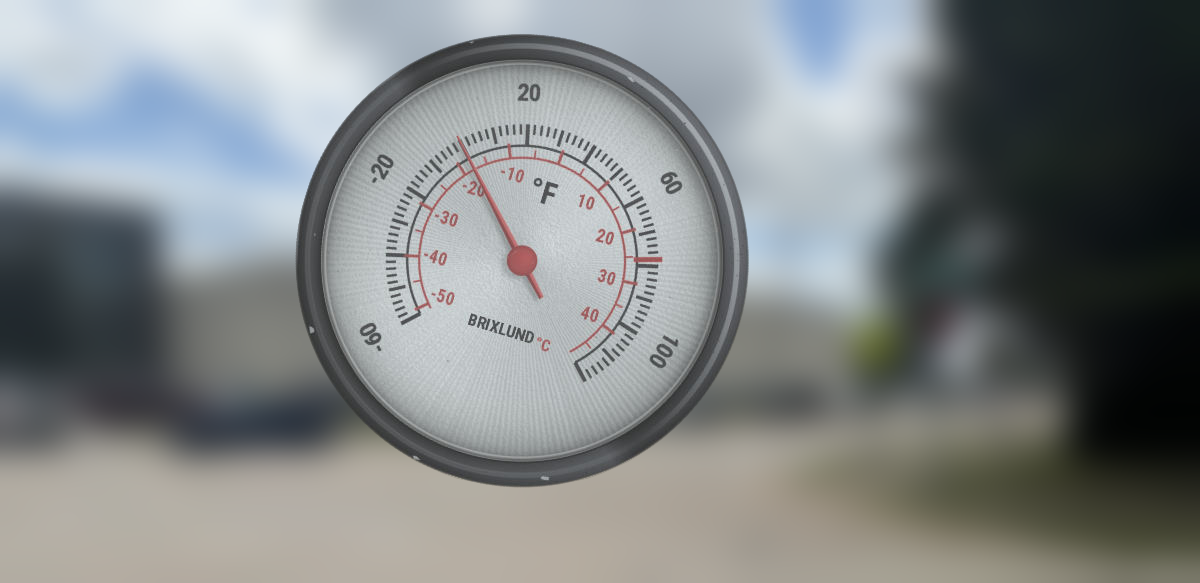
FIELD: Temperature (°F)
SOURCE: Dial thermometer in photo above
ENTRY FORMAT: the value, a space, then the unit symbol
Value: 0 °F
